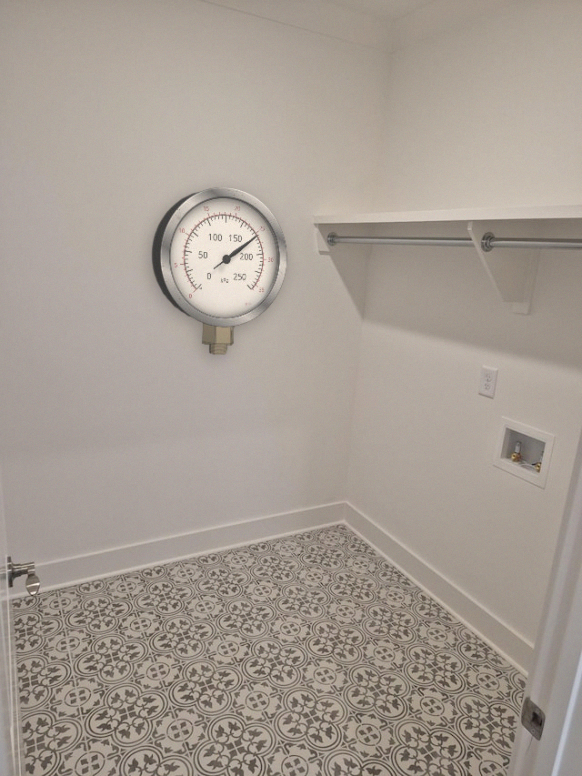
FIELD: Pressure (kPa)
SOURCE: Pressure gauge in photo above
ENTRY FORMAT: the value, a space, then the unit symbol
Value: 175 kPa
